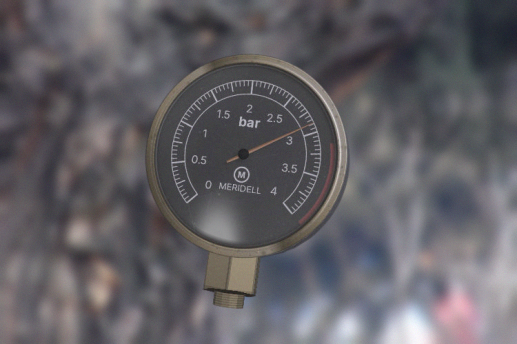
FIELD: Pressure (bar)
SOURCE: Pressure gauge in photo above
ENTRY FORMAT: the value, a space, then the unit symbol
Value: 2.9 bar
